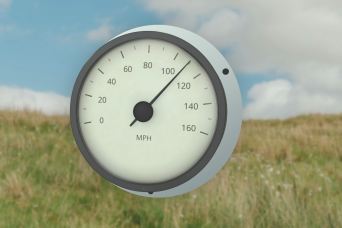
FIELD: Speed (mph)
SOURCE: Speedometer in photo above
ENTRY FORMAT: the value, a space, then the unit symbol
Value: 110 mph
